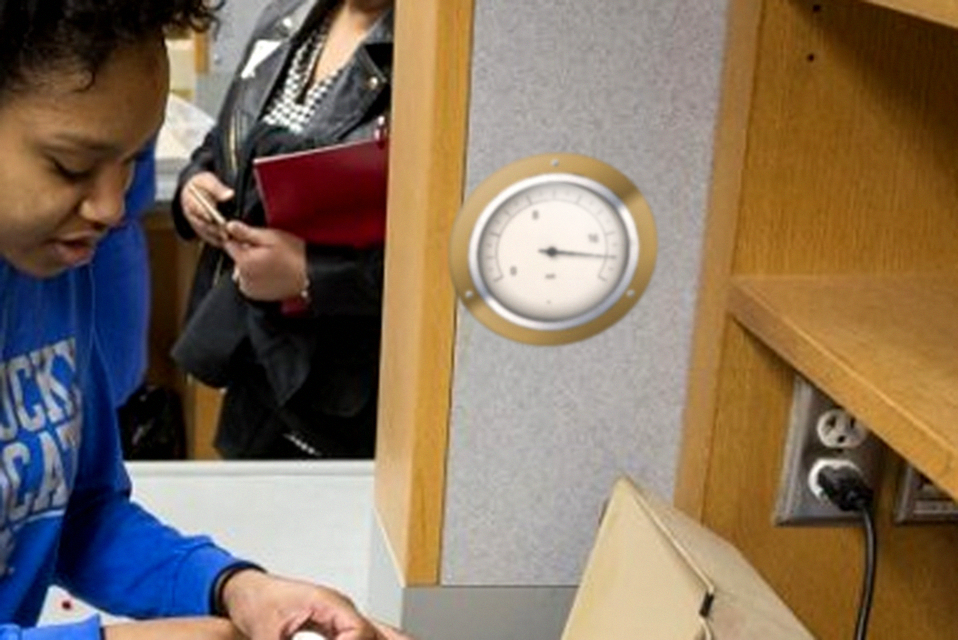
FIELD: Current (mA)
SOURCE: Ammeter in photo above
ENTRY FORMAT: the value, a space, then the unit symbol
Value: 18 mA
